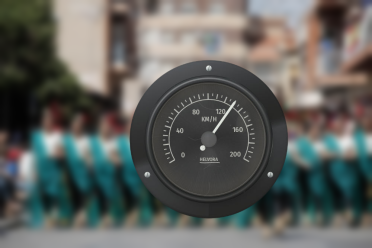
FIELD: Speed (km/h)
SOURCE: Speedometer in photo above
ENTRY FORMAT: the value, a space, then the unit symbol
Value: 130 km/h
